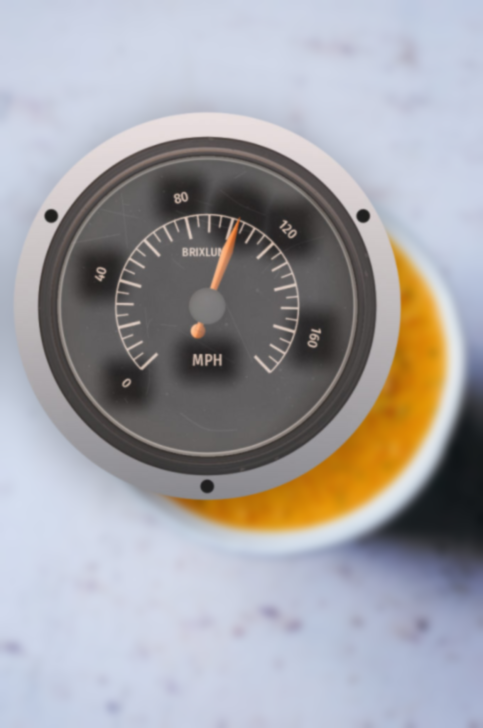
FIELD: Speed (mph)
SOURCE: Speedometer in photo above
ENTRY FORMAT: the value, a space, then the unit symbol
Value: 102.5 mph
